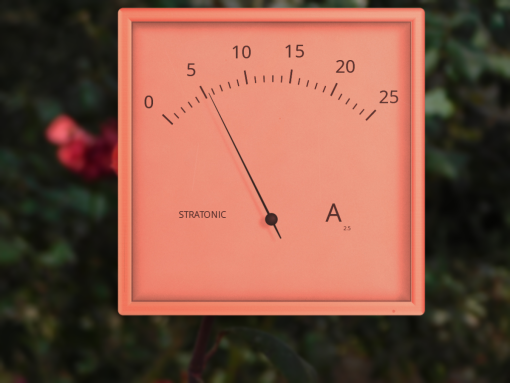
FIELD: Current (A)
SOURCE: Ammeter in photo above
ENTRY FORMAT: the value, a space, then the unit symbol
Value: 5.5 A
